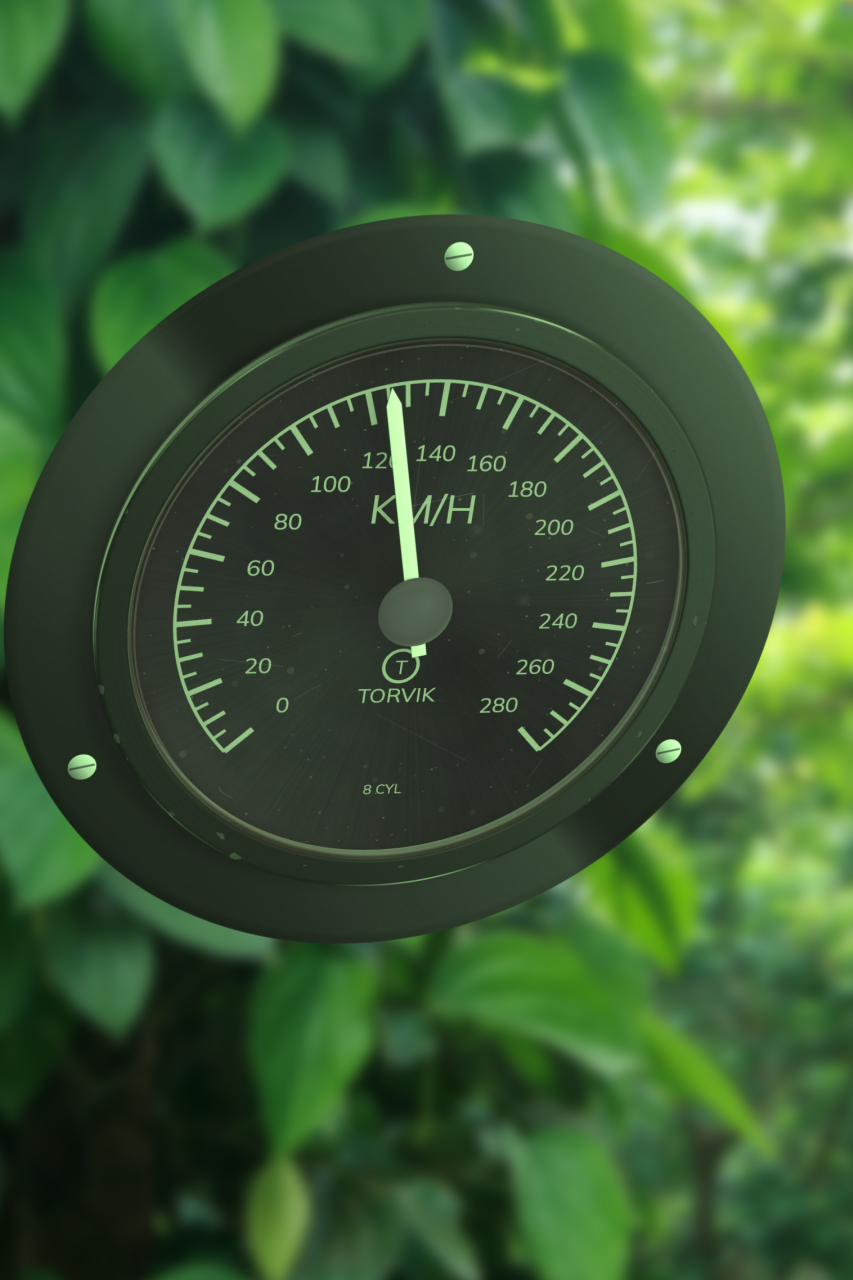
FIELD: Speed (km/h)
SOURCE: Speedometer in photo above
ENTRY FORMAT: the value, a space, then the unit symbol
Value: 125 km/h
